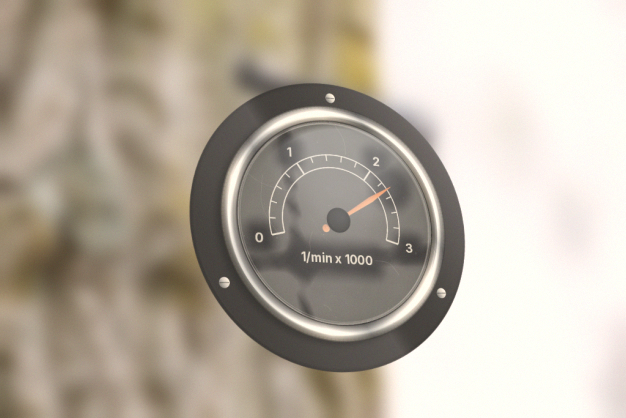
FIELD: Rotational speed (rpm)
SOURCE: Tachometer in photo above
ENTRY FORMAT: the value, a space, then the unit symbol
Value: 2300 rpm
